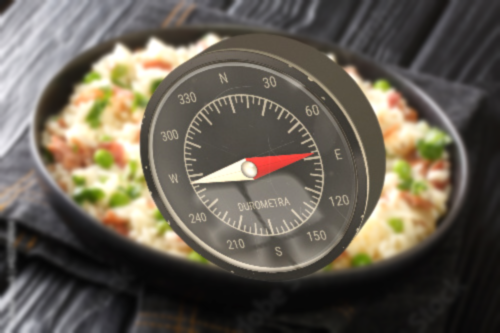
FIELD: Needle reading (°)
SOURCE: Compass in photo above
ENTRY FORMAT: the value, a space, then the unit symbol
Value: 85 °
